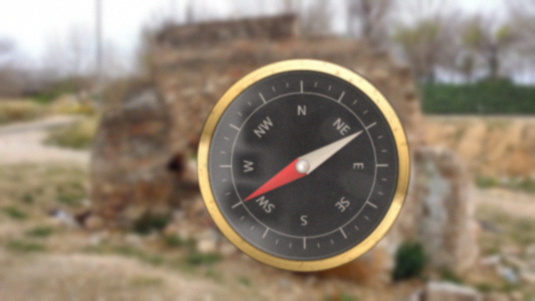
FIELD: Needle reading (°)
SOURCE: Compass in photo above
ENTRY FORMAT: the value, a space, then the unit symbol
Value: 240 °
